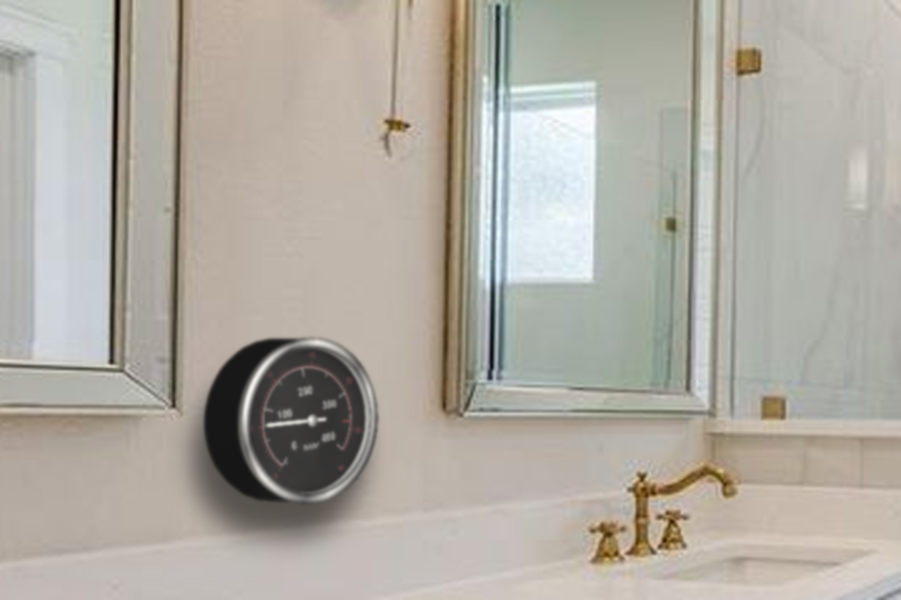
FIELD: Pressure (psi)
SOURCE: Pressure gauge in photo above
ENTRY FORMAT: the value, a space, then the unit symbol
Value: 75 psi
